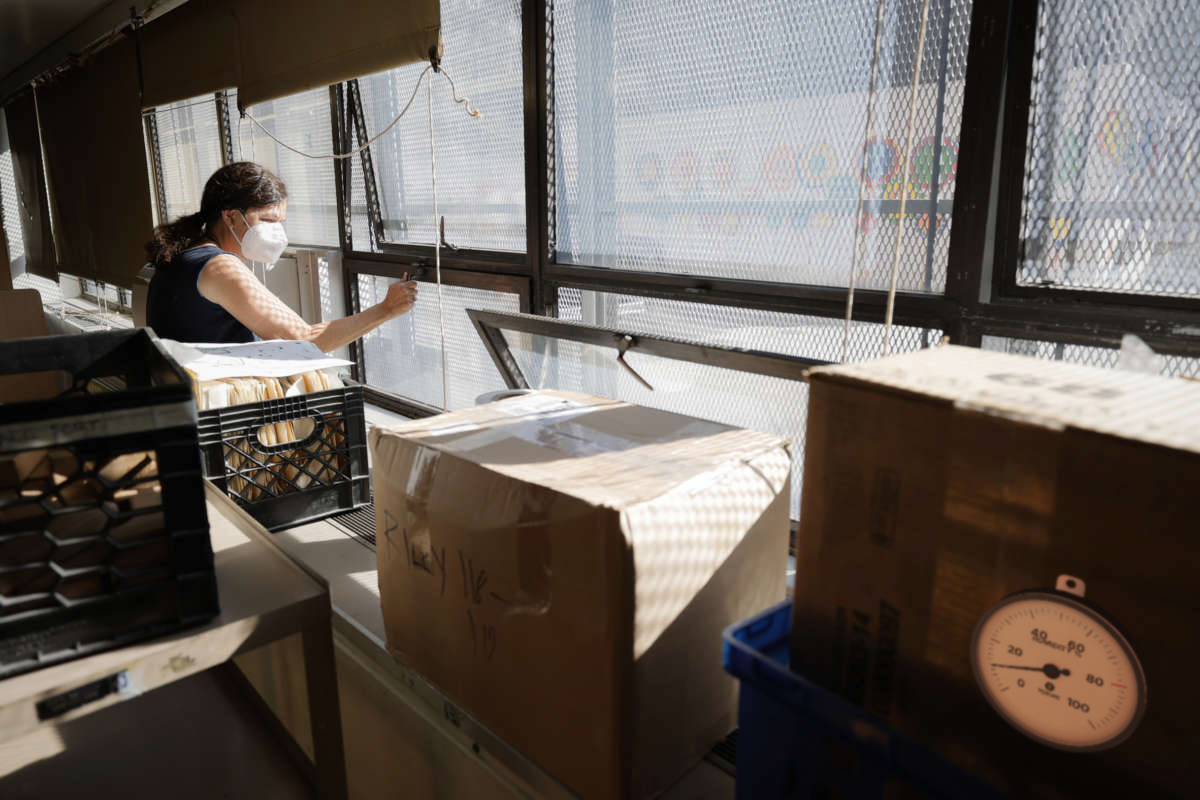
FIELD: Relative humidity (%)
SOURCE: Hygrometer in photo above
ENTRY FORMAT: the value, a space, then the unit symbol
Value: 10 %
